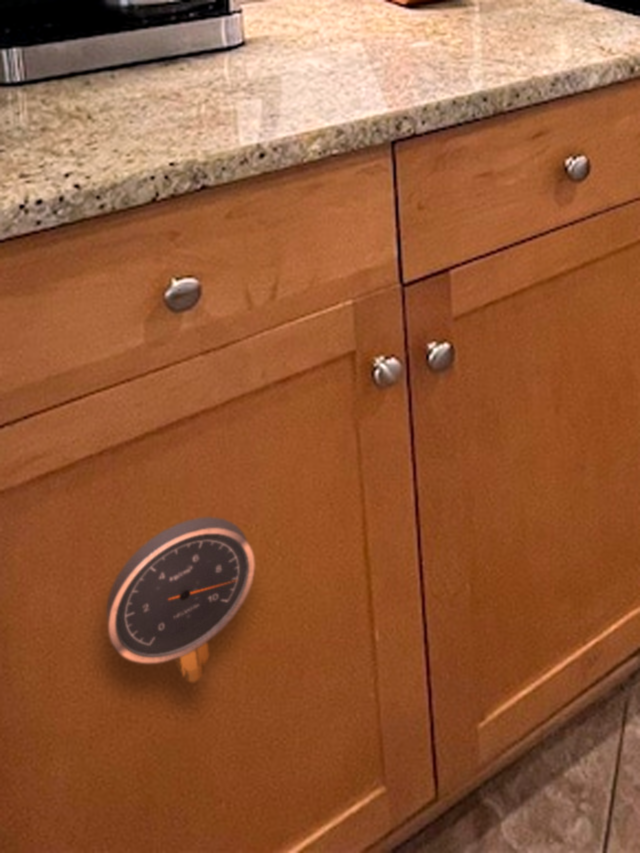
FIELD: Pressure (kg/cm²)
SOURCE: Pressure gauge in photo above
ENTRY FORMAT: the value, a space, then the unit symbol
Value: 9 kg/cm²
